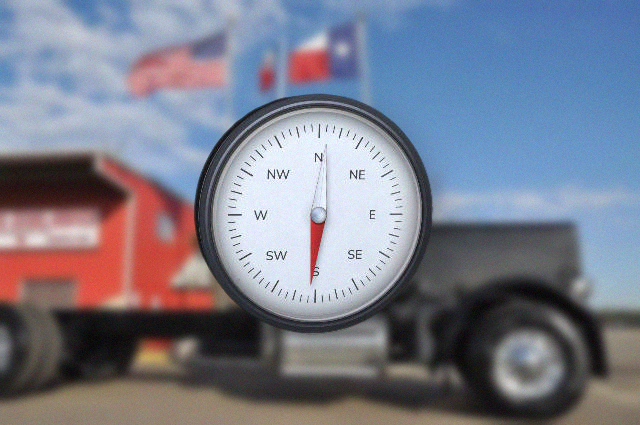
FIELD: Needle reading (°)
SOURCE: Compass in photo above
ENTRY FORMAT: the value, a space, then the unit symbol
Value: 185 °
